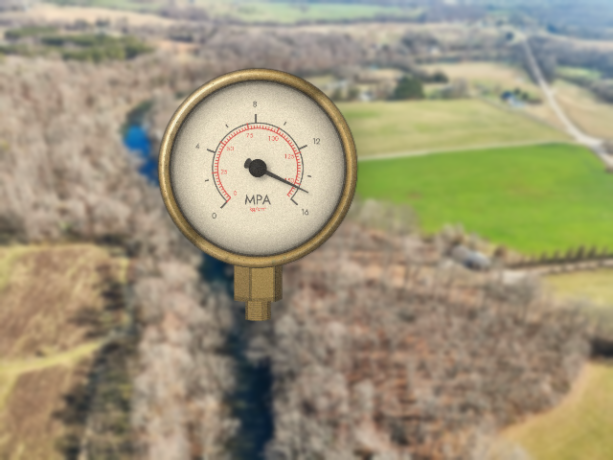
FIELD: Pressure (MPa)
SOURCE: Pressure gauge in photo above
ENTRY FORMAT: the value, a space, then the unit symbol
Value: 15 MPa
